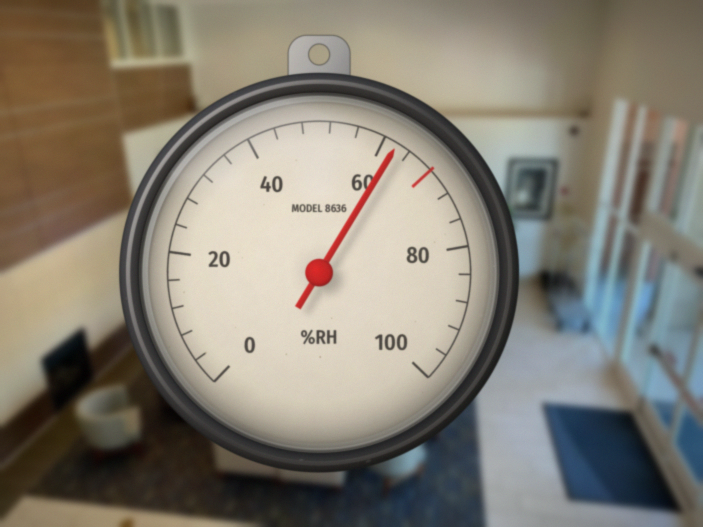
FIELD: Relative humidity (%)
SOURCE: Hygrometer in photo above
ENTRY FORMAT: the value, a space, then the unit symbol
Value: 62 %
